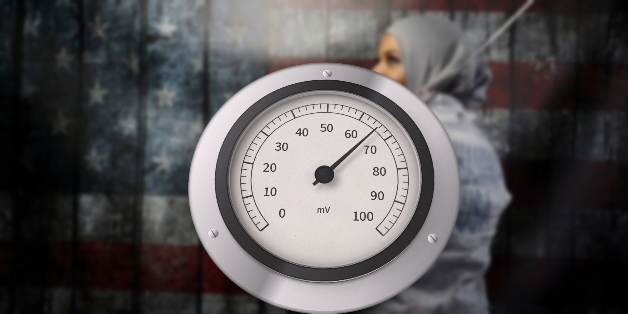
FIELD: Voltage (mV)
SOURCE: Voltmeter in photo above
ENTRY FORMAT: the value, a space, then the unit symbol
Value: 66 mV
